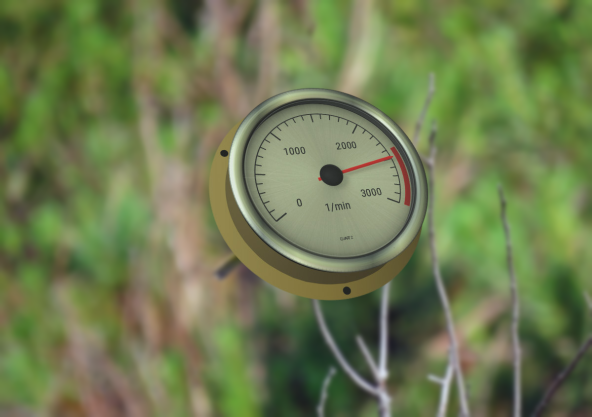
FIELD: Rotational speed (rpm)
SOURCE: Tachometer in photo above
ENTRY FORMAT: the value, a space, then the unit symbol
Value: 2500 rpm
